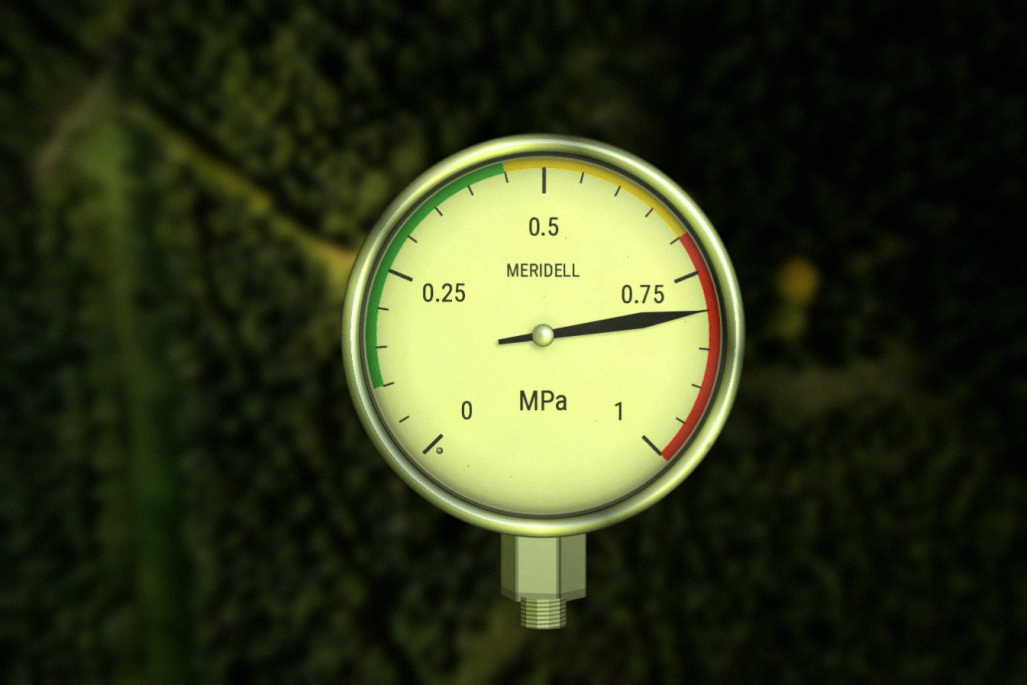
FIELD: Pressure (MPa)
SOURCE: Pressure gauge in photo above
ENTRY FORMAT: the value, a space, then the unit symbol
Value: 0.8 MPa
